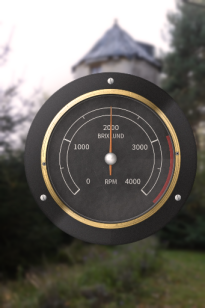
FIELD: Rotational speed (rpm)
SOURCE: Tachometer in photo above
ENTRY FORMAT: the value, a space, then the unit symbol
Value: 2000 rpm
